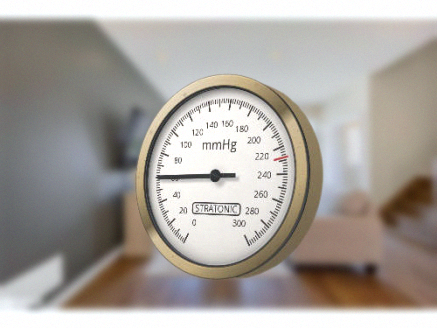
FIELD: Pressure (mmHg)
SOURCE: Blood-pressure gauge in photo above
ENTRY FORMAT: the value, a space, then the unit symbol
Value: 60 mmHg
